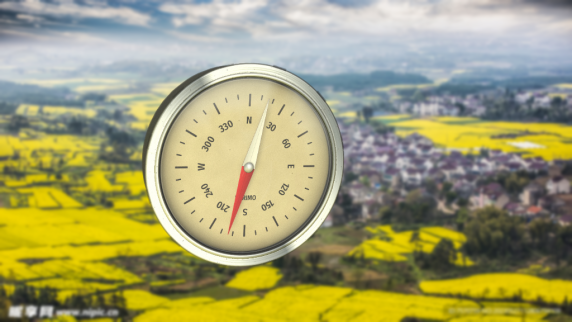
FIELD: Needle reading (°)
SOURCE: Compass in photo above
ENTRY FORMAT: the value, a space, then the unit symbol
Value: 195 °
